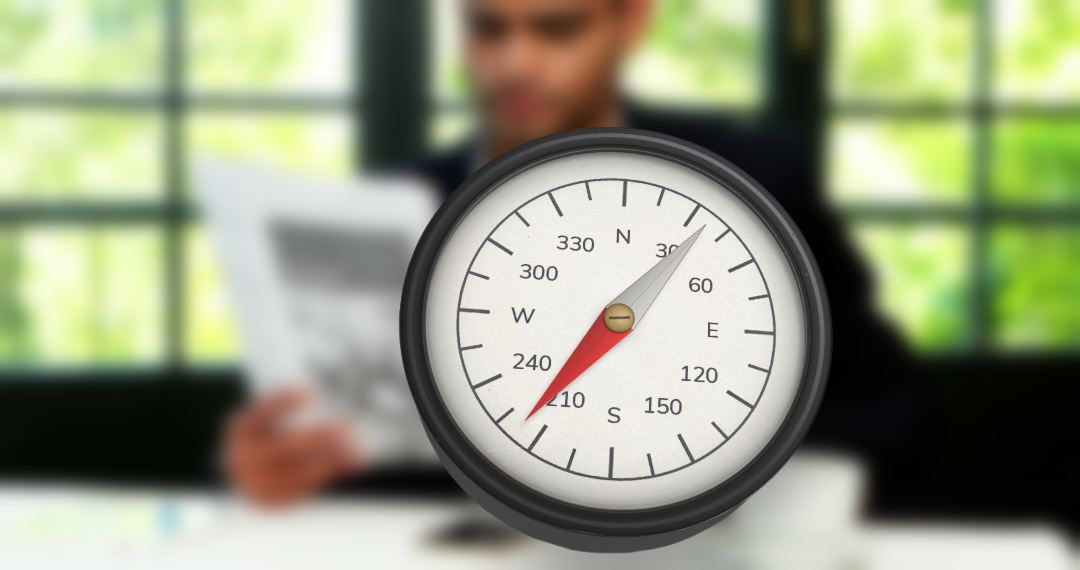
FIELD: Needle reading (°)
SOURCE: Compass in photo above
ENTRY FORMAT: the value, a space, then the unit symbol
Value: 217.5 °
